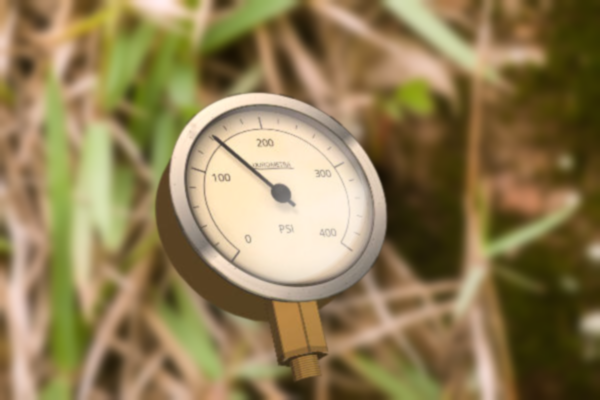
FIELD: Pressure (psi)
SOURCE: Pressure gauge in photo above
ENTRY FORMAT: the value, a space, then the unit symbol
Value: 140 psi
